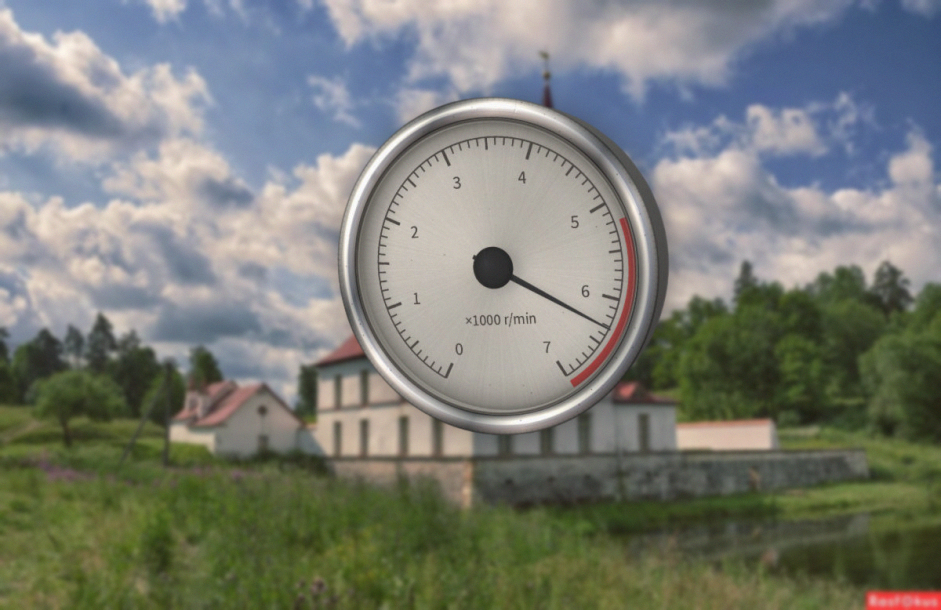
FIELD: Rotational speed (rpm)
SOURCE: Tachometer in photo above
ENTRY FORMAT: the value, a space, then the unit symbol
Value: 6300 rpm
